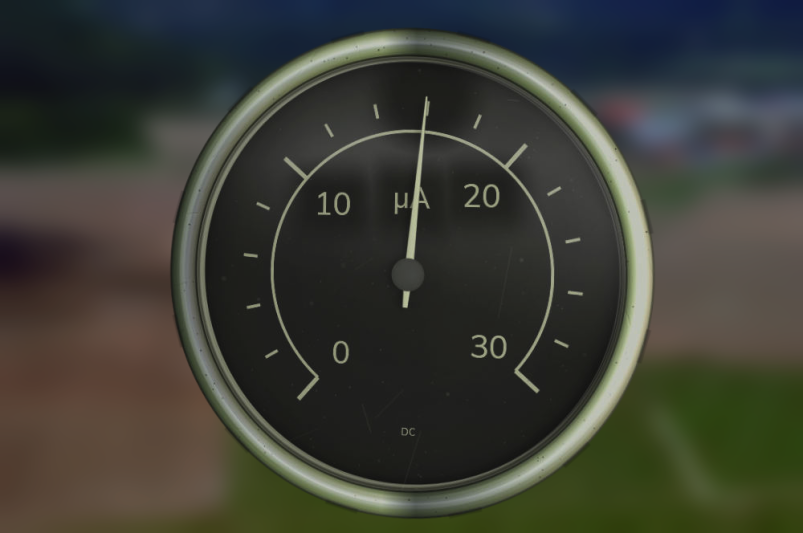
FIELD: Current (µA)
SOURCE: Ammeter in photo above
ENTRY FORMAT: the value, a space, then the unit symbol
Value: 16 µA
